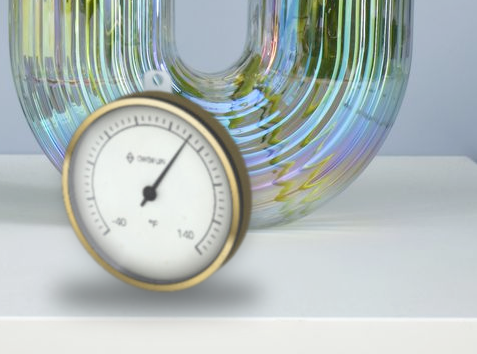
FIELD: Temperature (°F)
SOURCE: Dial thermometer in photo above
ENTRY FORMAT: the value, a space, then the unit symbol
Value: 72 °F
